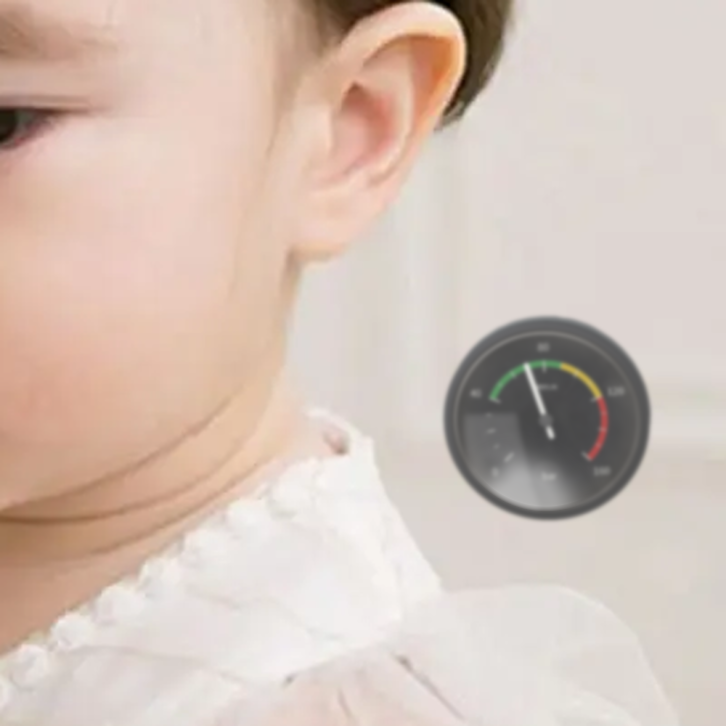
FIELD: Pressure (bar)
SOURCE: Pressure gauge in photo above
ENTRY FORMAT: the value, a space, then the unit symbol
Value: 70 bar
